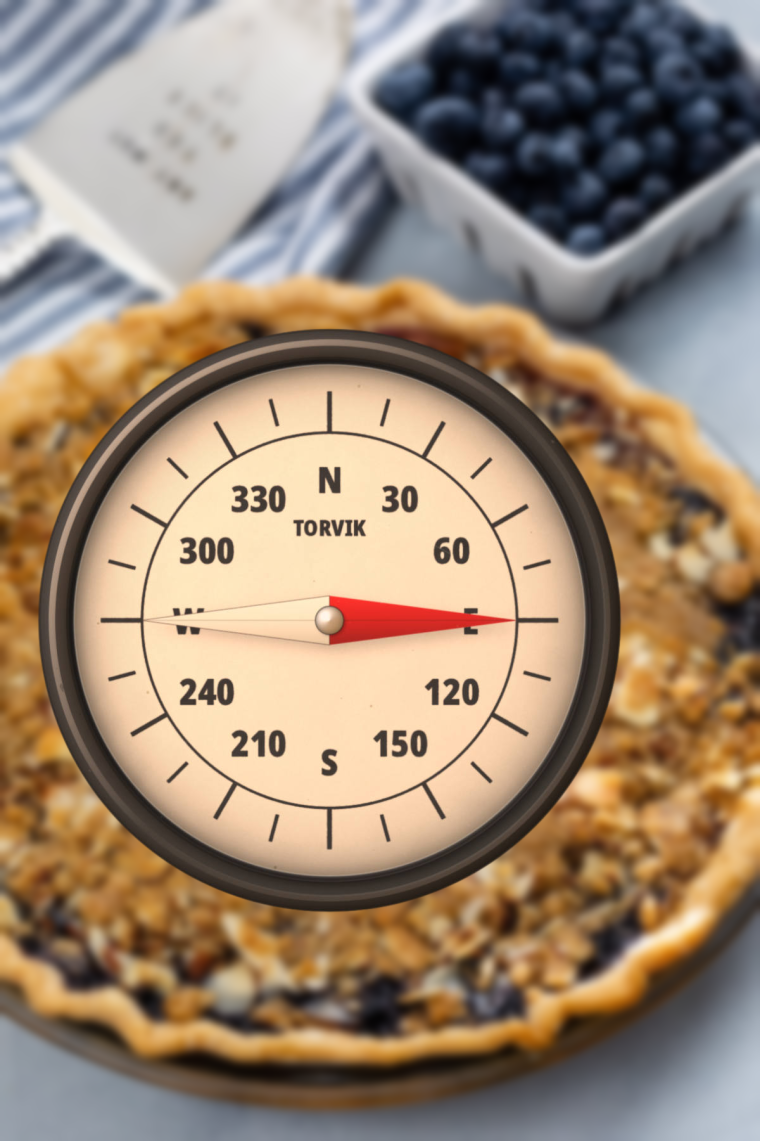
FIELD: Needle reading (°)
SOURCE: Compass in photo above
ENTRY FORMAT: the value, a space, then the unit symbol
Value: 90 °
